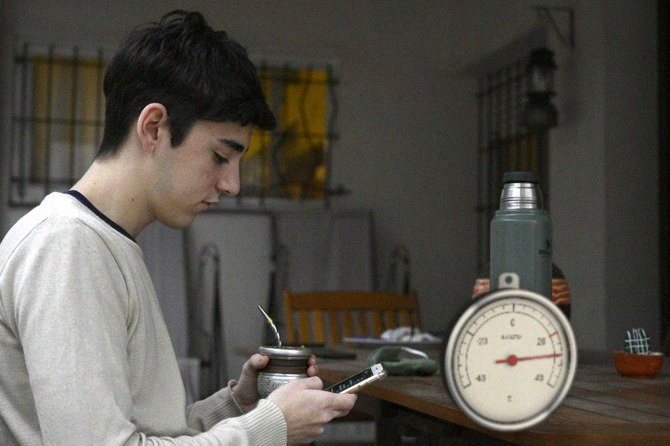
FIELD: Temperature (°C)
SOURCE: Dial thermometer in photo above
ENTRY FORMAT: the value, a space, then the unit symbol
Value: 28 °C
